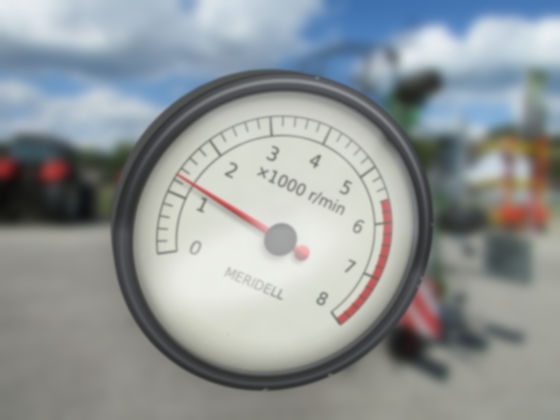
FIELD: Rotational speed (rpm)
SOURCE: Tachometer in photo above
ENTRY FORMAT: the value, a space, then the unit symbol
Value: 1300 rpm
